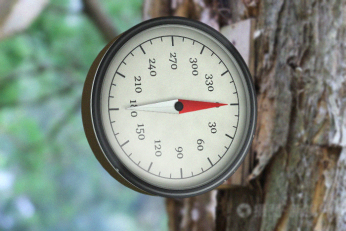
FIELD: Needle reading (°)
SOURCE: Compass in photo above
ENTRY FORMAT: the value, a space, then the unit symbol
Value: 0 °
